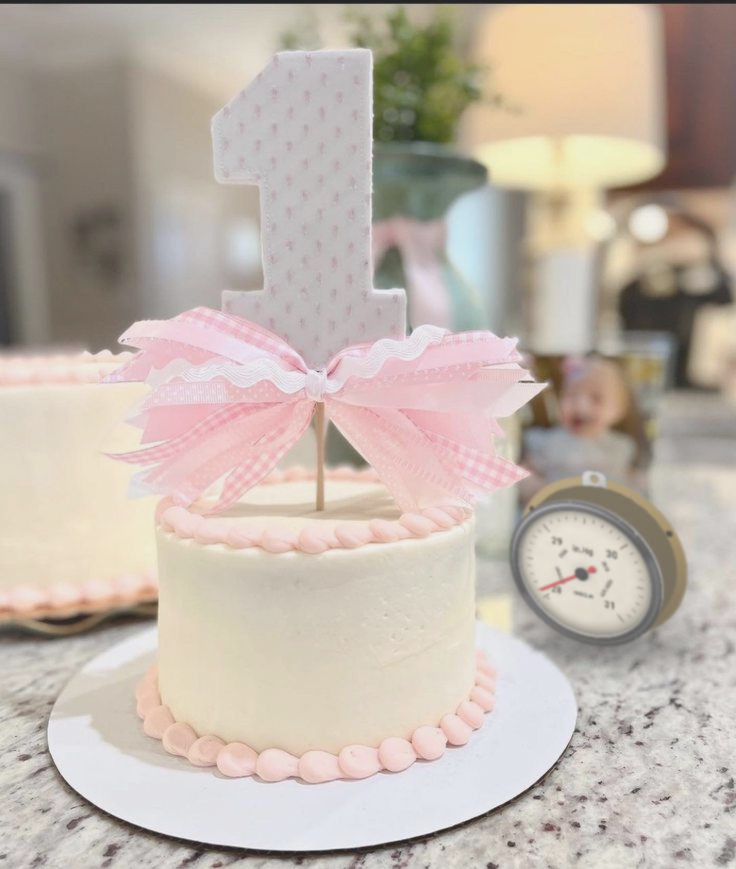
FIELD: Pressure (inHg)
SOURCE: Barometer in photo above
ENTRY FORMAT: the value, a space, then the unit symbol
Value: 28.1 inHg
